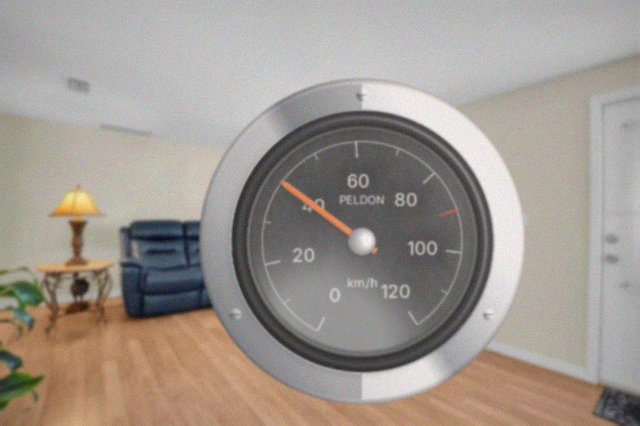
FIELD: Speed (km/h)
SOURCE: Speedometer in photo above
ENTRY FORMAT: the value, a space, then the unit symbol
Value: 40 km/h
